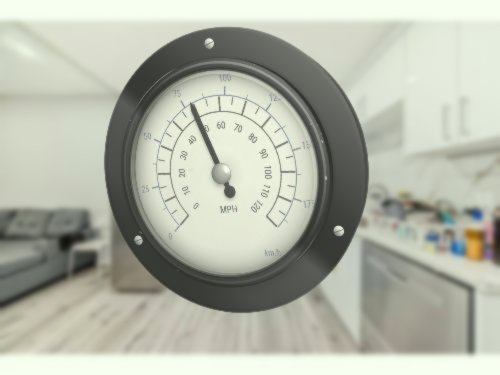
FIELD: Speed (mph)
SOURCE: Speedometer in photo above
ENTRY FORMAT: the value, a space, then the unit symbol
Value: 50 mph
